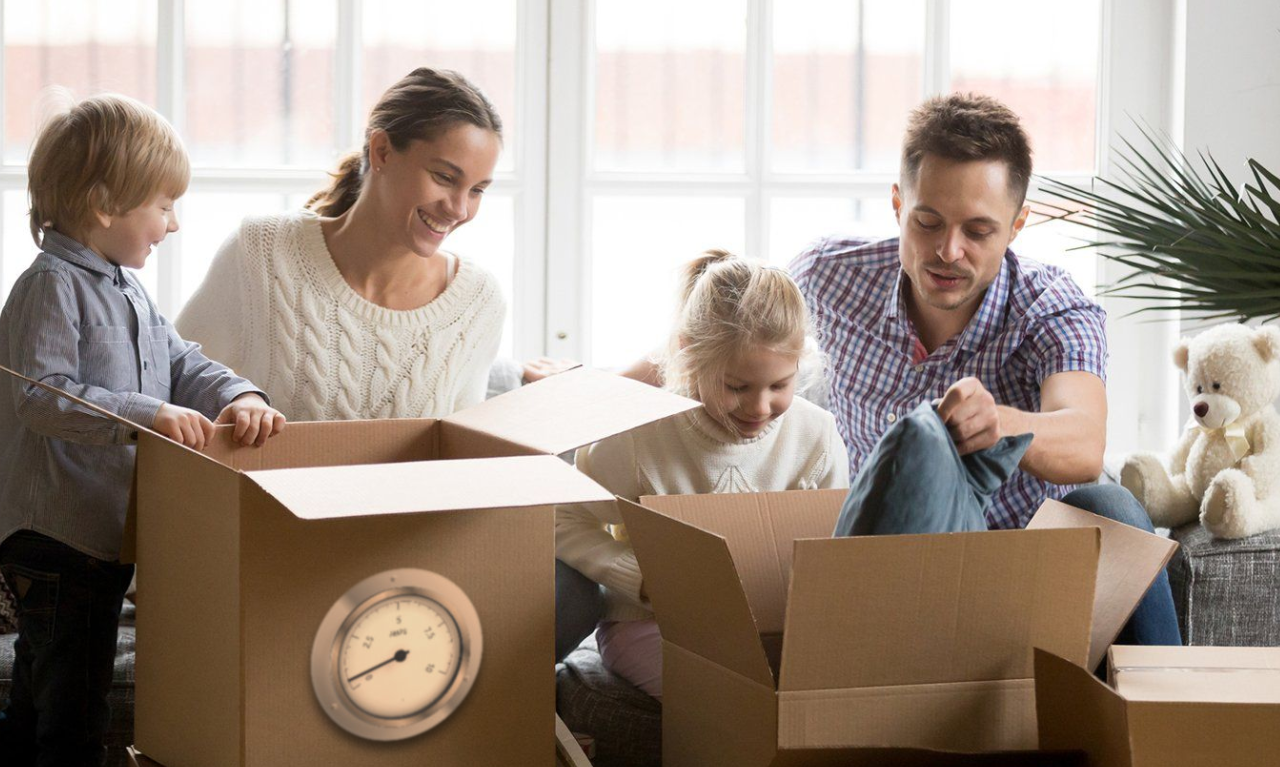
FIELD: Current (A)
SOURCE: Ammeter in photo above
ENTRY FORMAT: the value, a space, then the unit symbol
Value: 0.5 A
